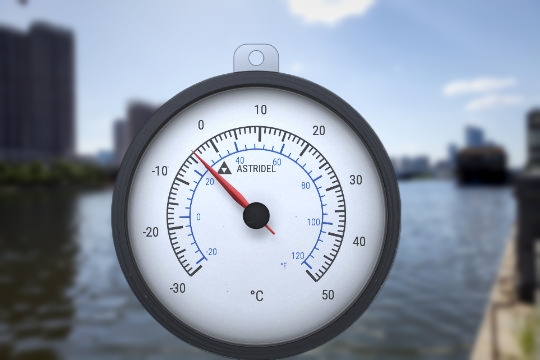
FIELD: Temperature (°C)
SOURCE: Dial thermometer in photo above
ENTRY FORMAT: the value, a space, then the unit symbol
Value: -4 °C
